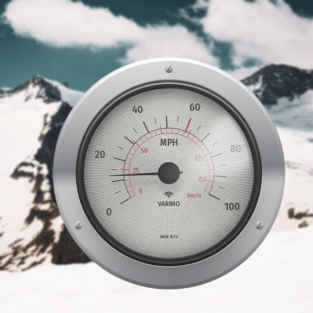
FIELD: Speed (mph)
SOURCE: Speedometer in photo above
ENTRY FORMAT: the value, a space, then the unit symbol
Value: 12.5 mph
